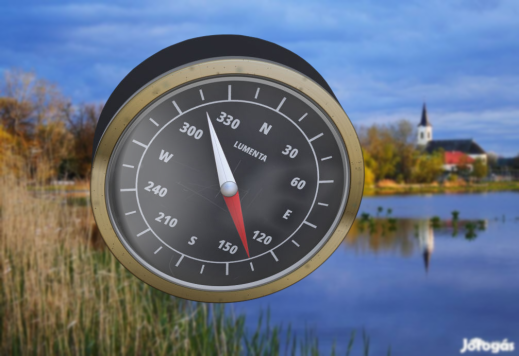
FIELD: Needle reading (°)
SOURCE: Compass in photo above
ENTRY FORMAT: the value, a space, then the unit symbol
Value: 135 °
